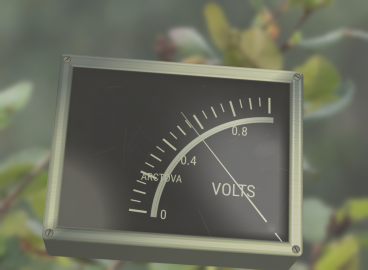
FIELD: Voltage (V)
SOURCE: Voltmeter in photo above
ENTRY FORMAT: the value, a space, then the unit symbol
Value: 0.55 V
